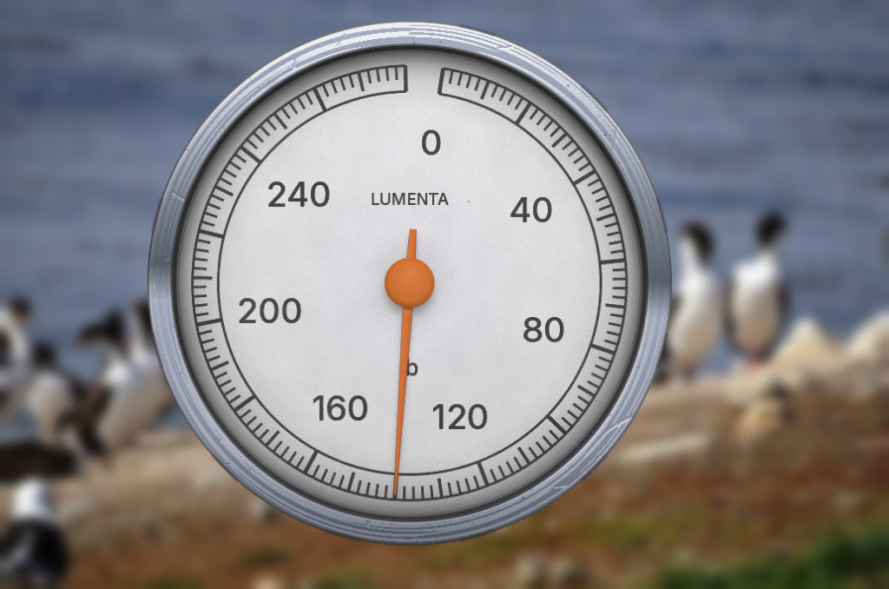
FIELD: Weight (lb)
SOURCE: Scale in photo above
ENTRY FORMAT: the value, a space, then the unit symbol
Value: 140 lb
